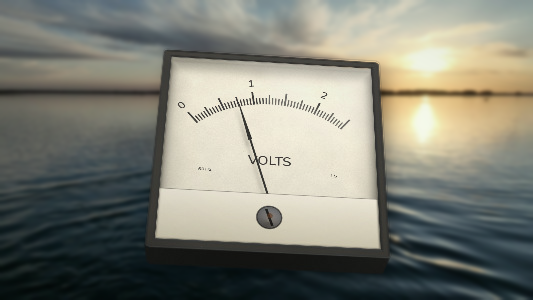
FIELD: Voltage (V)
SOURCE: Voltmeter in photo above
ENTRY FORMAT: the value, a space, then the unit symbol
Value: 0.75 V
